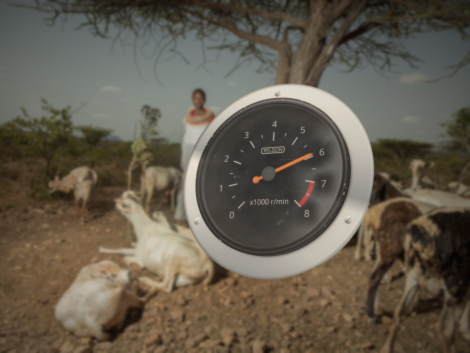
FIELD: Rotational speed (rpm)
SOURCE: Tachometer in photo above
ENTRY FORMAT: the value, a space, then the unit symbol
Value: 6000 rpm
